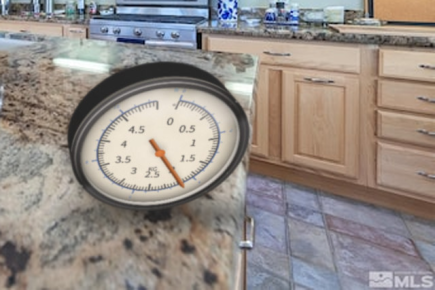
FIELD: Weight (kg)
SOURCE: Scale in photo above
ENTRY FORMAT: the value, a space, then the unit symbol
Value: 2 kg
